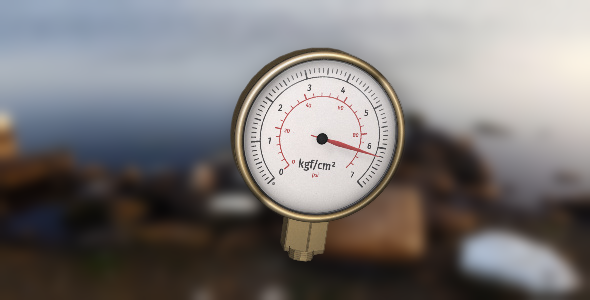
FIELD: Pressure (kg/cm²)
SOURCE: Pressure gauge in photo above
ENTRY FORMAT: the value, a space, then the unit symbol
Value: 6.2 kg/cm²
